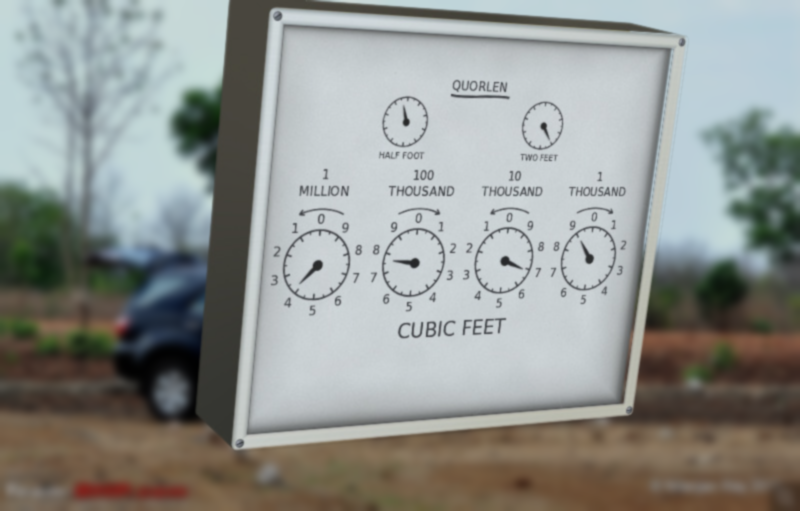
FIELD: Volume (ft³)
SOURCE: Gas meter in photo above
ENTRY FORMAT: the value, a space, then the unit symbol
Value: 376900 ft³
